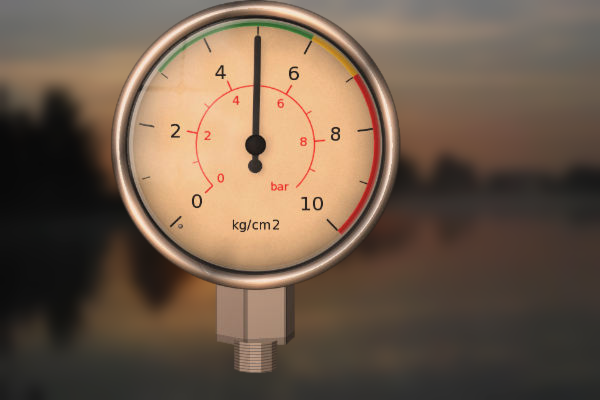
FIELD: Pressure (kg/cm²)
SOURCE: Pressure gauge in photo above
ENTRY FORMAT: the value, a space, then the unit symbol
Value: 5 kg/cm²
